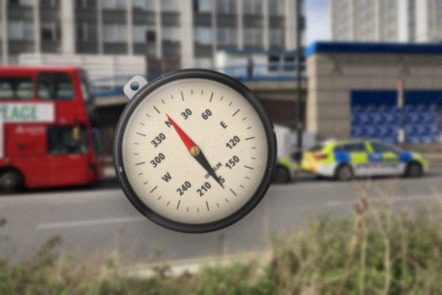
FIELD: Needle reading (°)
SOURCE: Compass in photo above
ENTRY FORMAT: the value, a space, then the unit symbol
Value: 5 °
